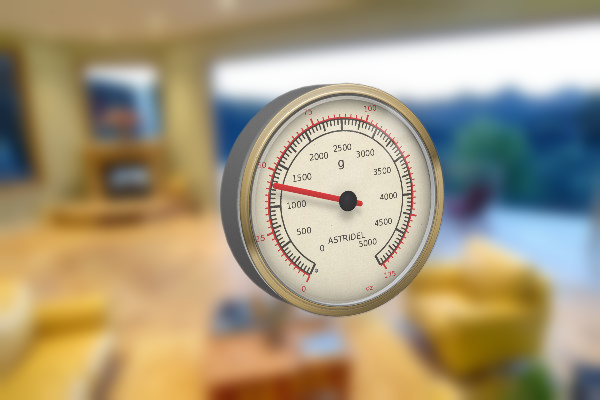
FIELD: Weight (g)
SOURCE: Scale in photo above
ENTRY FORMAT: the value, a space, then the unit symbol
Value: 1250 g
